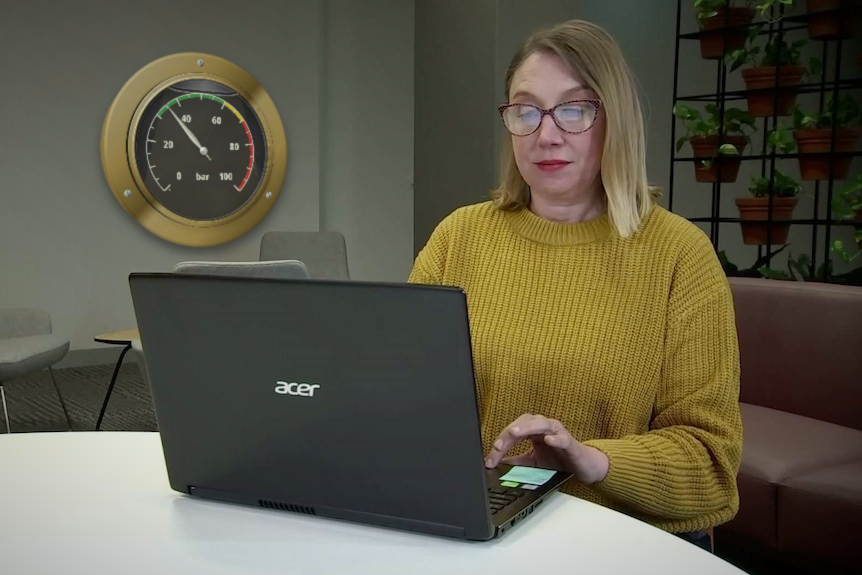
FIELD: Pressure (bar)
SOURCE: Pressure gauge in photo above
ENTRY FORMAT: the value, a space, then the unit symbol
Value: 35 bar
